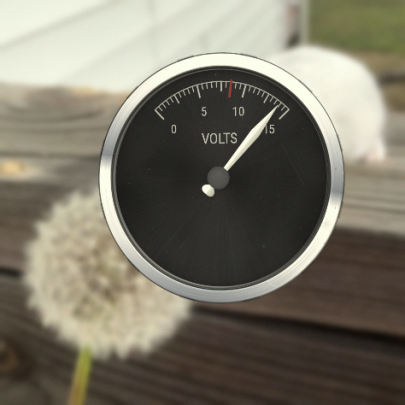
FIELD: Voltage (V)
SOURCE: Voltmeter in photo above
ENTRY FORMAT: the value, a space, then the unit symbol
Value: 14 V
